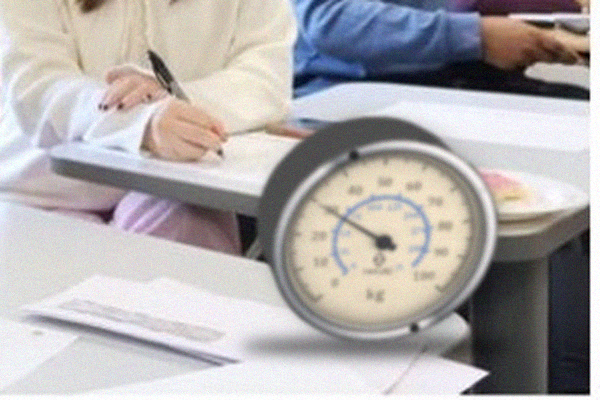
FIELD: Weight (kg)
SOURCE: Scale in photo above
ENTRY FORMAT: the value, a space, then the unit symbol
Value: 30 kg
